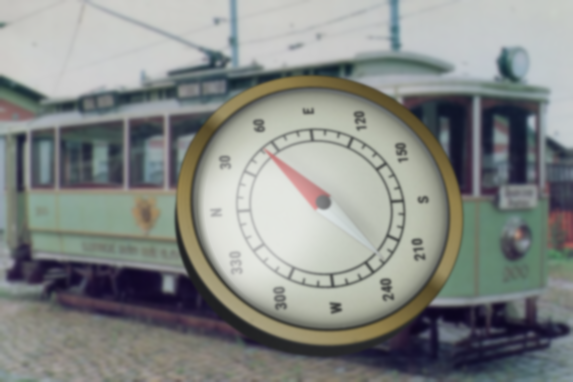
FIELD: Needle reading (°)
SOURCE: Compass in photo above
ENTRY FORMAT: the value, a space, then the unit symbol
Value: 50 °
